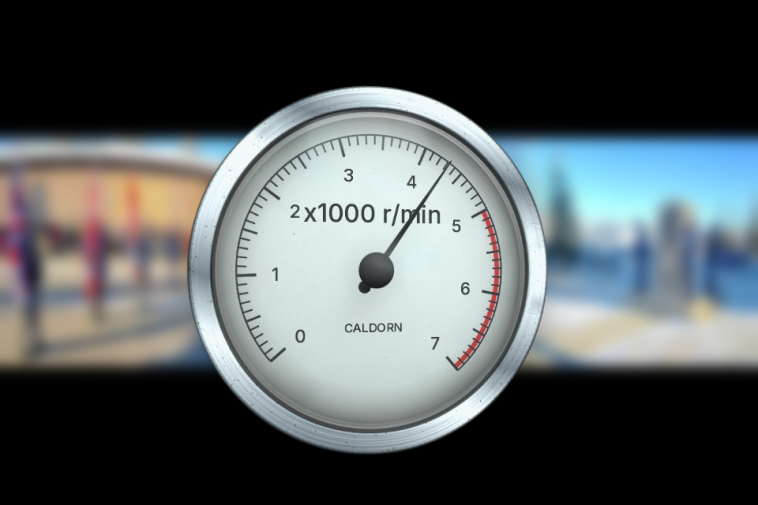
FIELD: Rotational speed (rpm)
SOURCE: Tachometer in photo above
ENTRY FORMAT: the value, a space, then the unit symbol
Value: 4300 rpm
